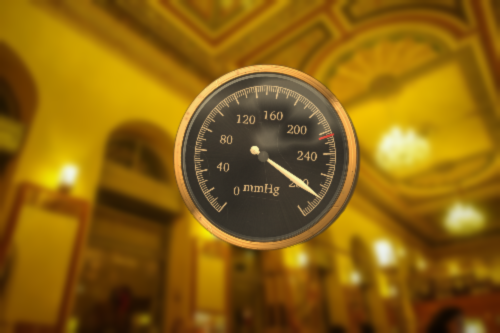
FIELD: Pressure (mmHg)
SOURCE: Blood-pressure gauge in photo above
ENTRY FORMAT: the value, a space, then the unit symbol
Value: 280 mmHg
